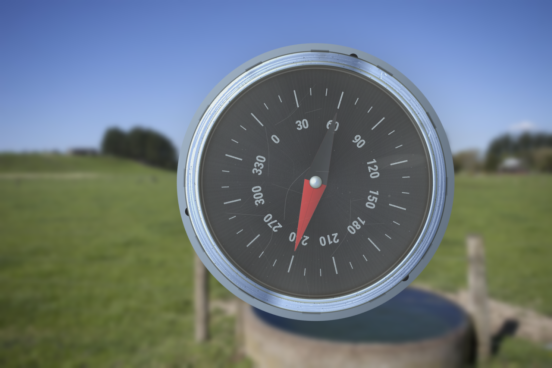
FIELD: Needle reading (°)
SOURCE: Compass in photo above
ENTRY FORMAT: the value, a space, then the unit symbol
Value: 240 °
